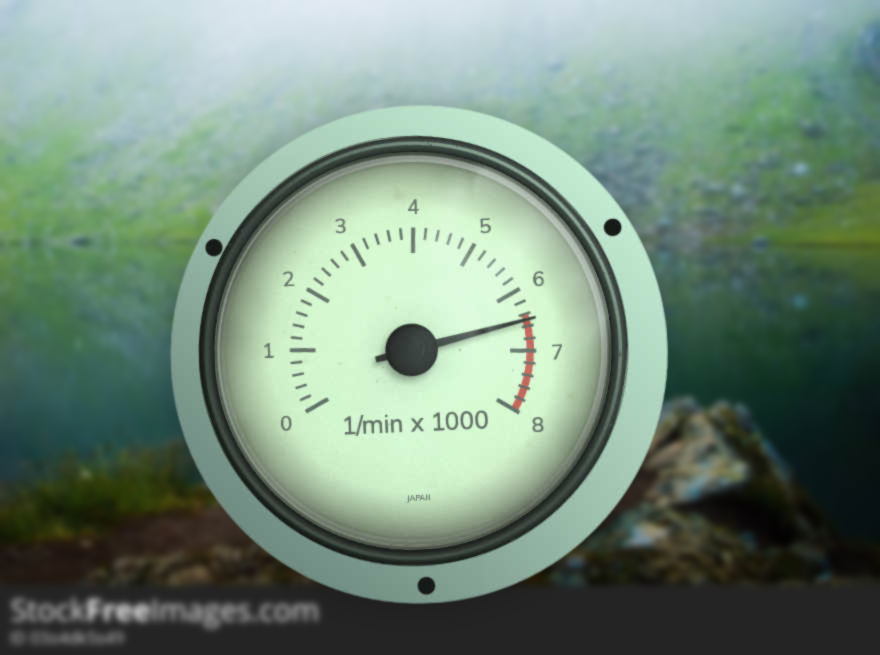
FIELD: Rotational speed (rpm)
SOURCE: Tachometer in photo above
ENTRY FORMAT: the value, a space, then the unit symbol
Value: 6500 rpm
